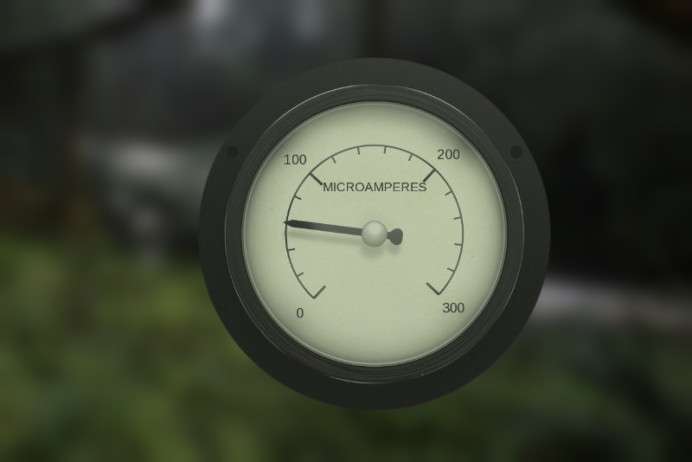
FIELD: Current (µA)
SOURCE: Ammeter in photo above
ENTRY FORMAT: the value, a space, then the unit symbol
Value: 60 µA
